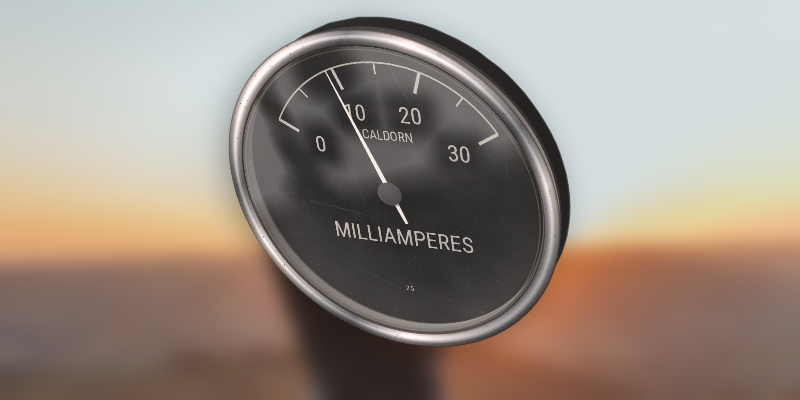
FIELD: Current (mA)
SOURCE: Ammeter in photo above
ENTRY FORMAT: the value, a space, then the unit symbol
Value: 10 mA
